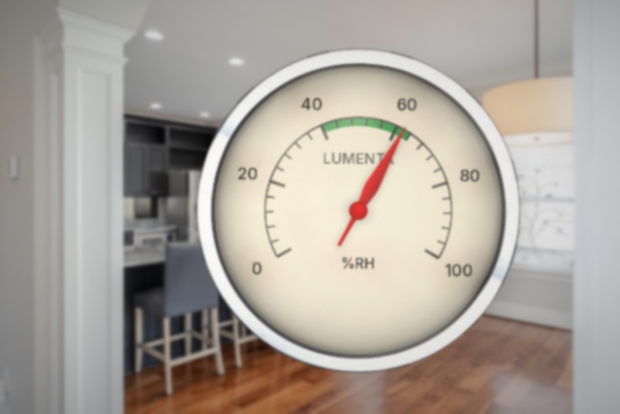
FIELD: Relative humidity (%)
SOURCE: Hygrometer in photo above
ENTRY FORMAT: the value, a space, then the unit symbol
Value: 62 %
